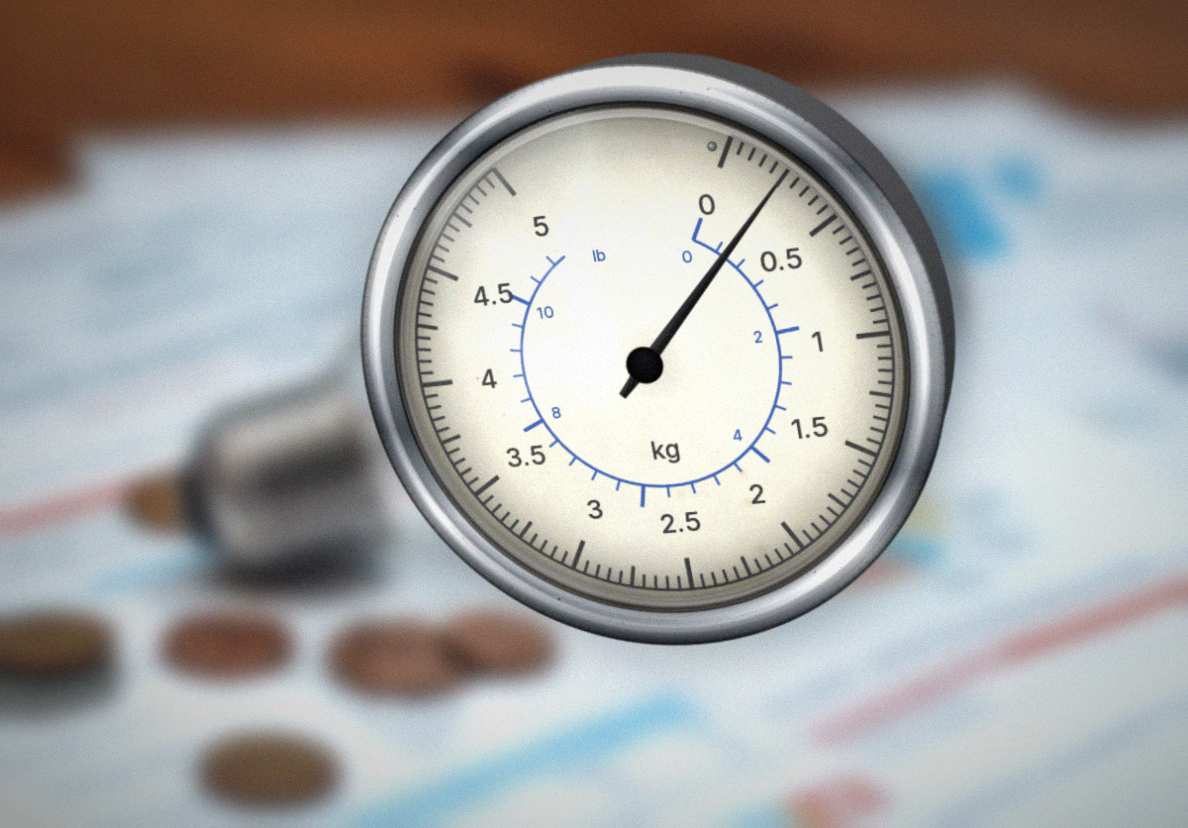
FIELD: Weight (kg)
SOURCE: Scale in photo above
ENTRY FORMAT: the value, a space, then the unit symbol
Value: 0.25 kg
